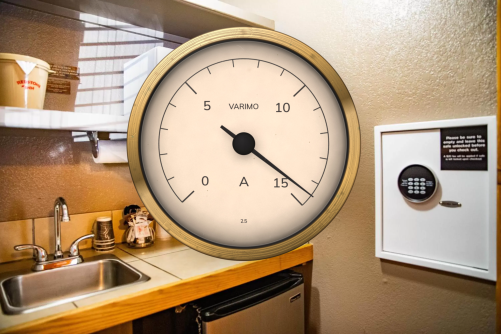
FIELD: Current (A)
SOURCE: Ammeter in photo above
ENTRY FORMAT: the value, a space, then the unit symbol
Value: 14.5 A
